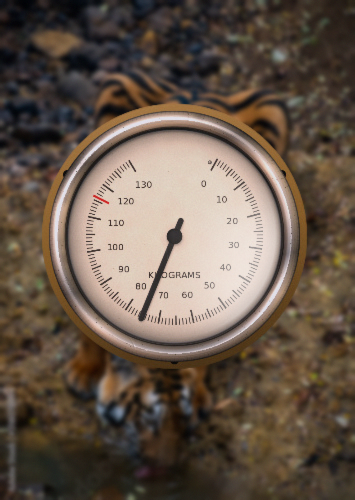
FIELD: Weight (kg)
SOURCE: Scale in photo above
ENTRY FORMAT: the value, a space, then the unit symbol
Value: 75 kg
